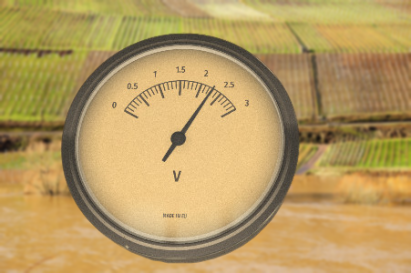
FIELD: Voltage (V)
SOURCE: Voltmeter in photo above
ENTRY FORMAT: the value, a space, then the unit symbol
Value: 2.3 V
